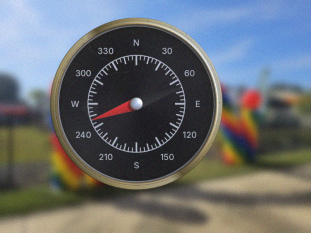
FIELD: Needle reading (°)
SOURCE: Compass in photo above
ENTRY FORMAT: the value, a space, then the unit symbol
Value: 250 °
